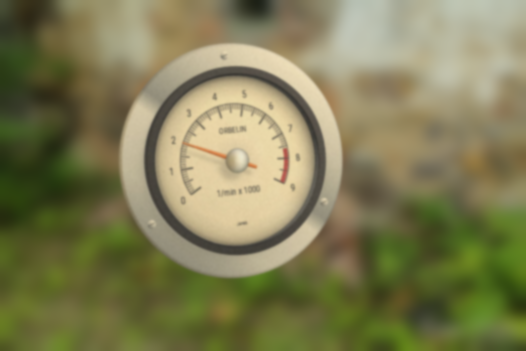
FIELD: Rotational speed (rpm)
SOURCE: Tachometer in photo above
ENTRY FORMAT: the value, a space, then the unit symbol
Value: 2000 rpm
